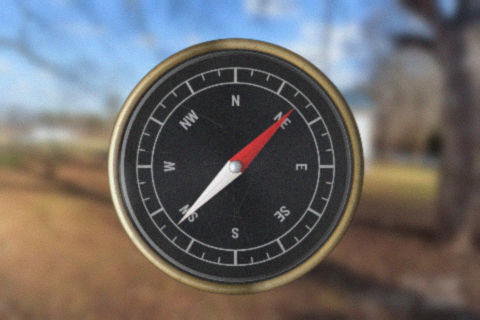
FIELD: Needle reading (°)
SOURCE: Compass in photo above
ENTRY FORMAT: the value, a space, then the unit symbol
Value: 45 °
